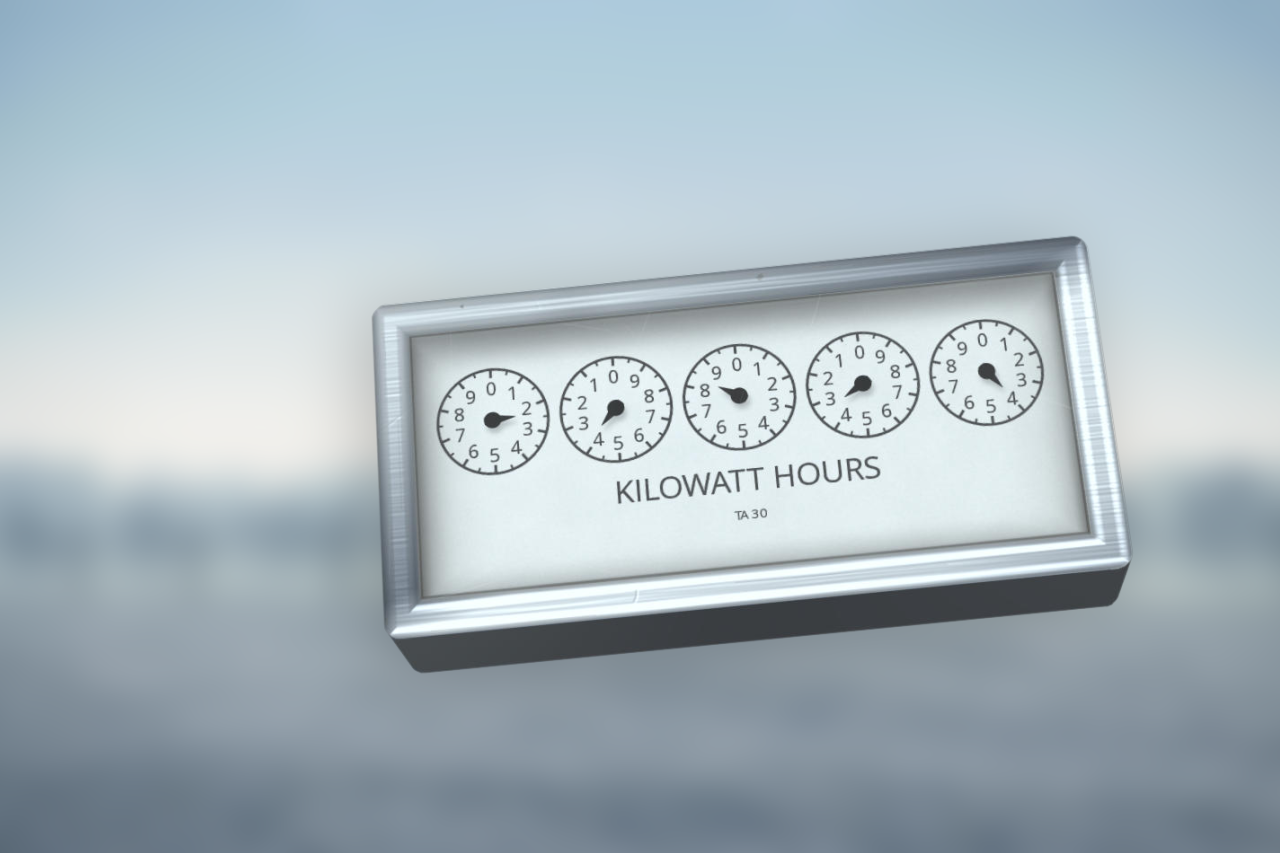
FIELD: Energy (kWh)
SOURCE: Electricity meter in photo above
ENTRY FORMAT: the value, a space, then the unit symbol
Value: 23834 kWh
